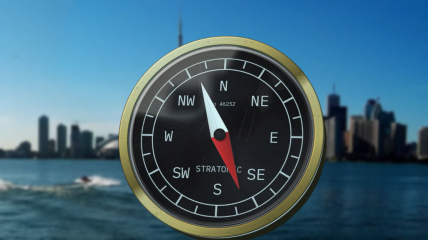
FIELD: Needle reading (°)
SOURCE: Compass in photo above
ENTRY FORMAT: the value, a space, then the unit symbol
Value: 157.5 °
